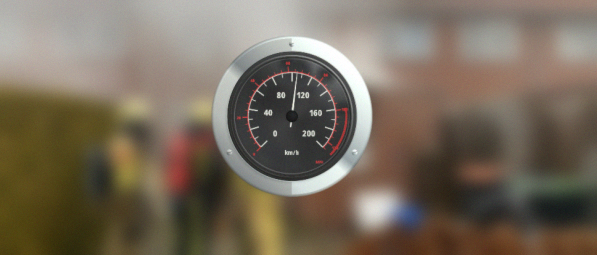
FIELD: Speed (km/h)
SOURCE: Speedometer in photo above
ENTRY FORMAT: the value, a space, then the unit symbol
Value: 105 km/h
